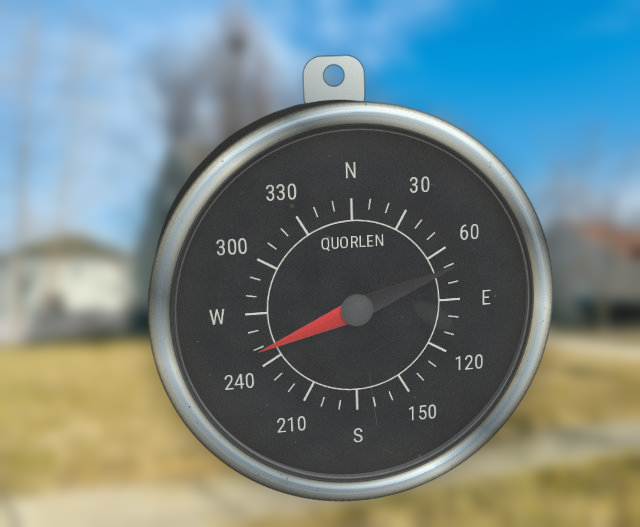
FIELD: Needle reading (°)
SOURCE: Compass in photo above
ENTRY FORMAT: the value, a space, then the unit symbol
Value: 250 °
